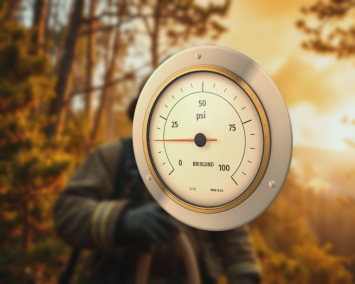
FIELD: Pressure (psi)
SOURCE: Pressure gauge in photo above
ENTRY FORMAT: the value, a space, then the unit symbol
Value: 15 psi
